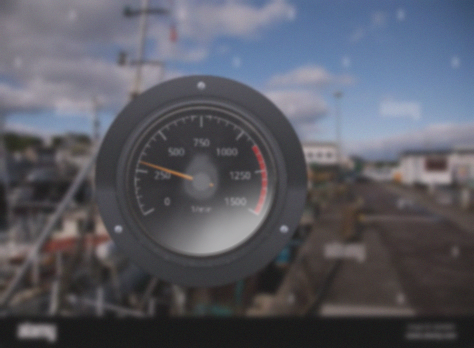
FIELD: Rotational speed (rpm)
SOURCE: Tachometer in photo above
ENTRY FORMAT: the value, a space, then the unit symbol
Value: 300 rpm
